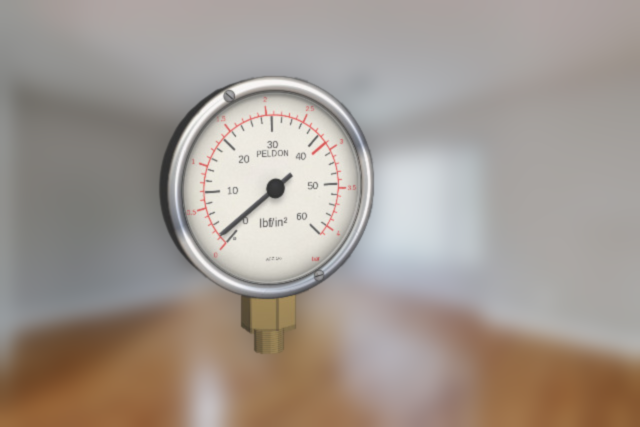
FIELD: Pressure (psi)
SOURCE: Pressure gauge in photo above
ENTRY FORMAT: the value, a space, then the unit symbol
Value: 2 psi
